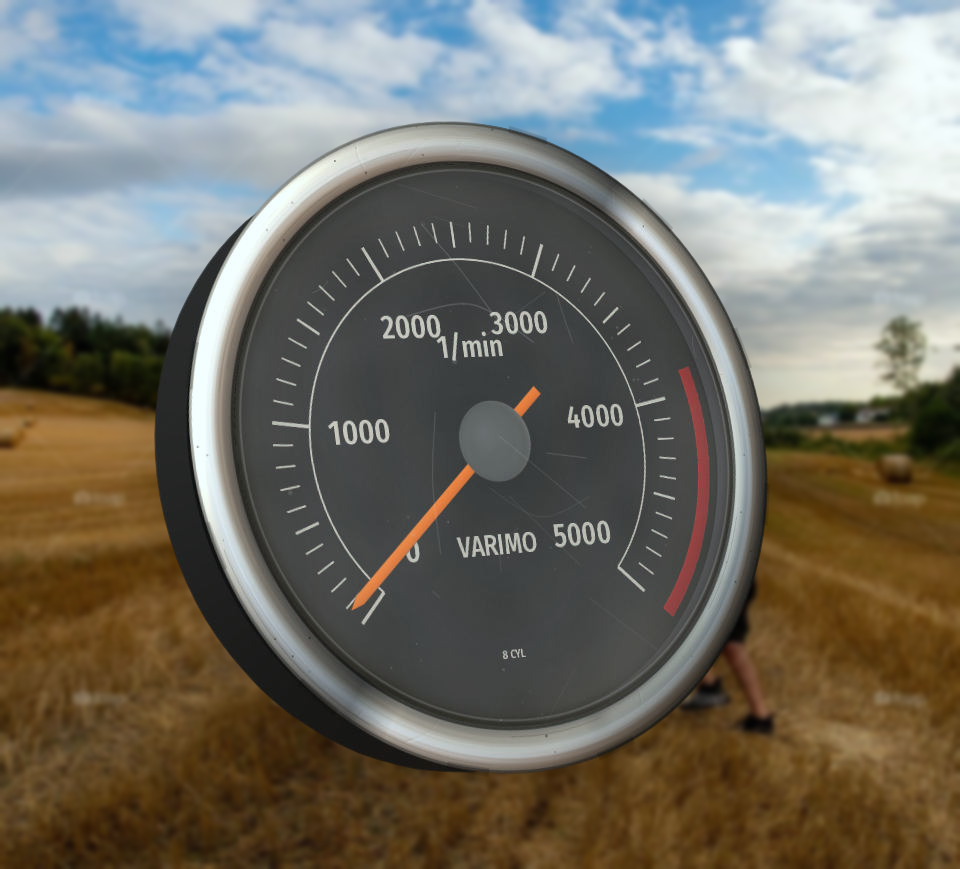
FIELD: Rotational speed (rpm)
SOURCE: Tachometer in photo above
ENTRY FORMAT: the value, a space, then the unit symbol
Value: 100 rpm
